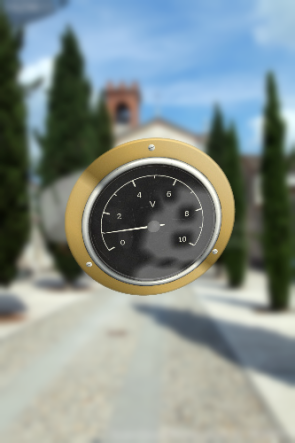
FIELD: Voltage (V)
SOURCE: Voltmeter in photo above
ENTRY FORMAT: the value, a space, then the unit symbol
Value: 1 V
